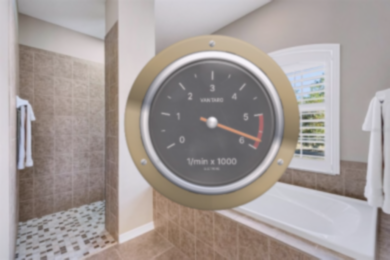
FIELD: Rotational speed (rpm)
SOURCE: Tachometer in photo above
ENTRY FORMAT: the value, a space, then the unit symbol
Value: 5750 rpm
